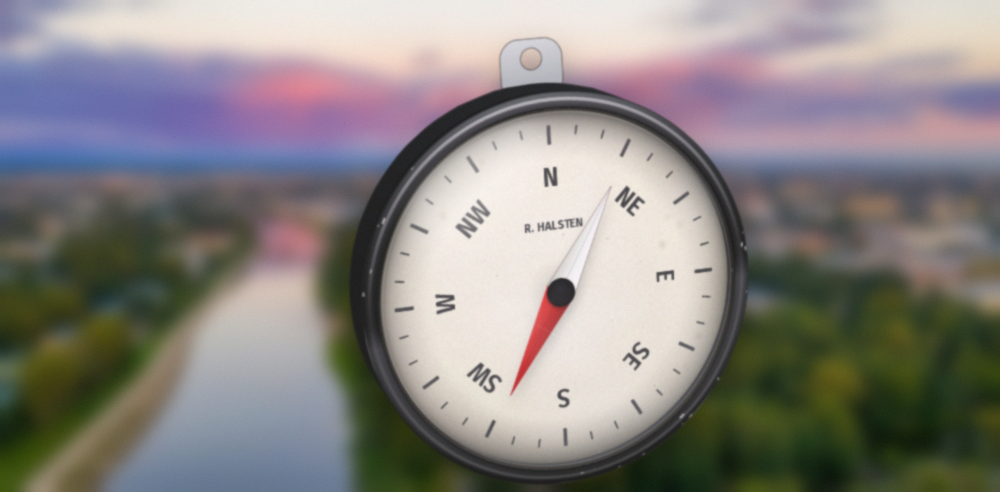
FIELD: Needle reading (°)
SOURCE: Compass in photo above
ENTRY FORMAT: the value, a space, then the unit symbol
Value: 210 °
